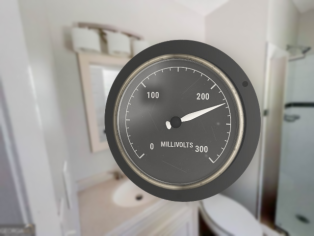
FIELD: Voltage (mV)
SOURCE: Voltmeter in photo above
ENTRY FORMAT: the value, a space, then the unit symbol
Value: 225 mV
